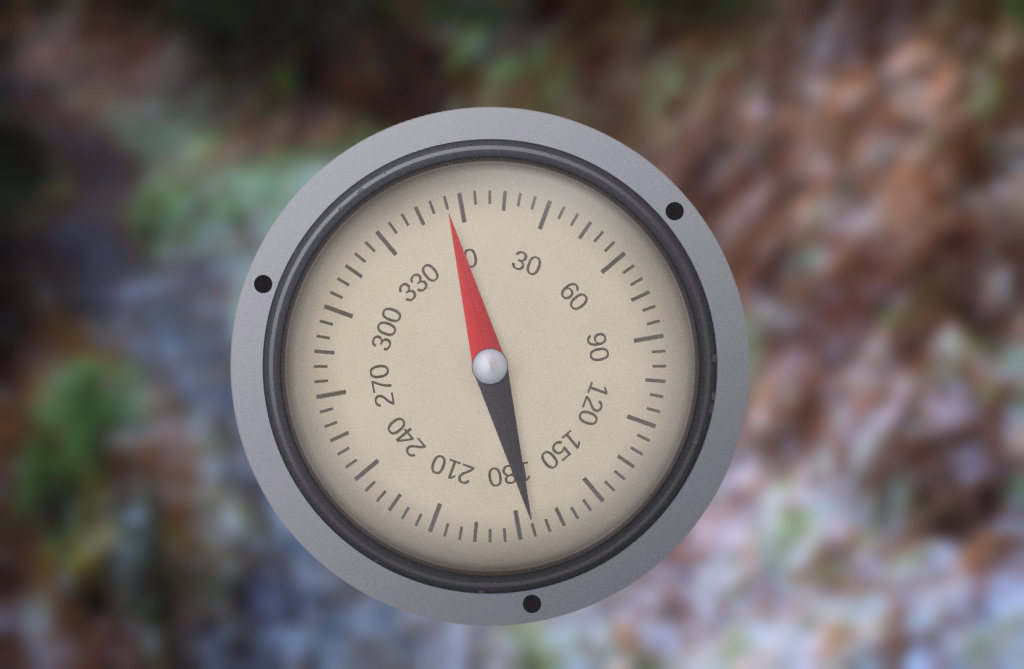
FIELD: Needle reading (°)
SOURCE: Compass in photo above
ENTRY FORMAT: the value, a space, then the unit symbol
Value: 355 °
